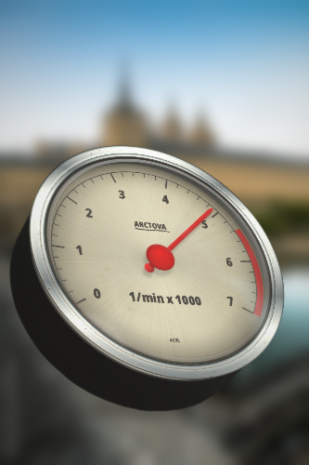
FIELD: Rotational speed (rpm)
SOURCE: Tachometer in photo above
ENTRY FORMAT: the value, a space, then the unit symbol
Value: 4900 rpm
